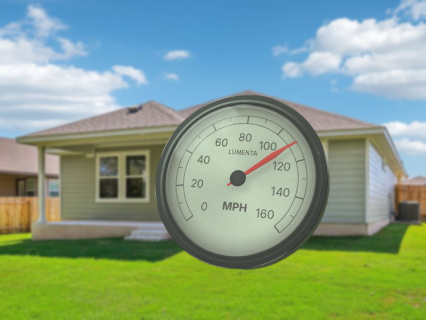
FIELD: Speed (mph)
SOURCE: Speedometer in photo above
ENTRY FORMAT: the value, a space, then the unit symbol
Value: 110 mph
